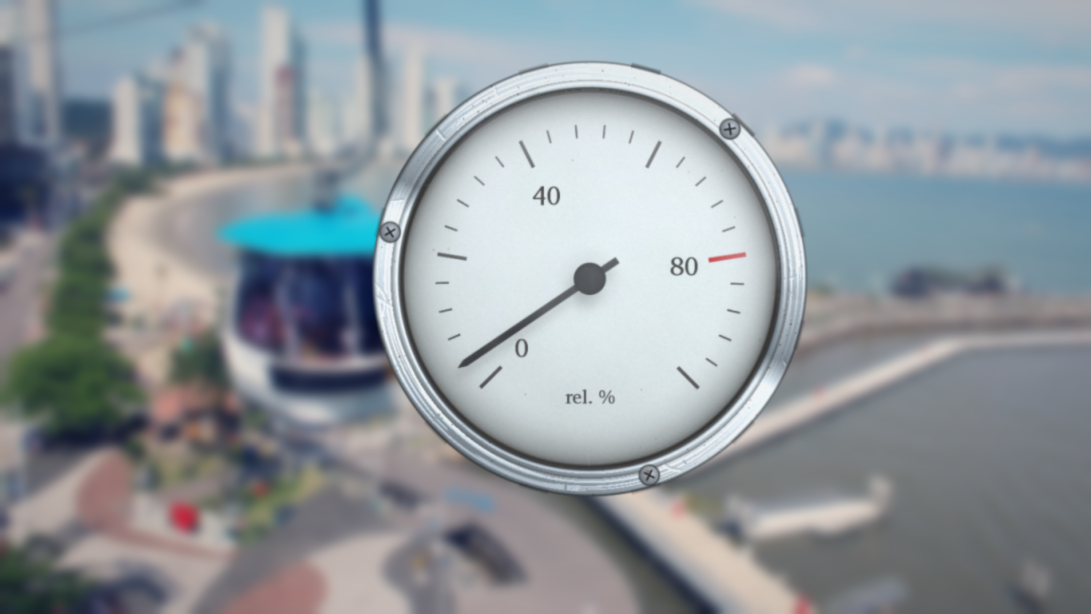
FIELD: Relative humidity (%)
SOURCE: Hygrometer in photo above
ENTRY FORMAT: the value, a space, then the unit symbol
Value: 4 %
